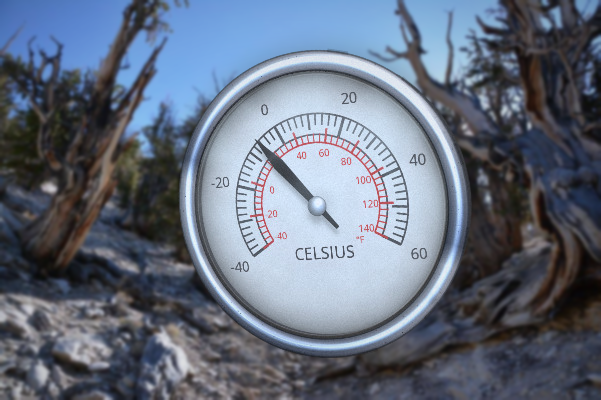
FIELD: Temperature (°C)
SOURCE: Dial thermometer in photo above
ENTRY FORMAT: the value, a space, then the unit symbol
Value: -6 °C
